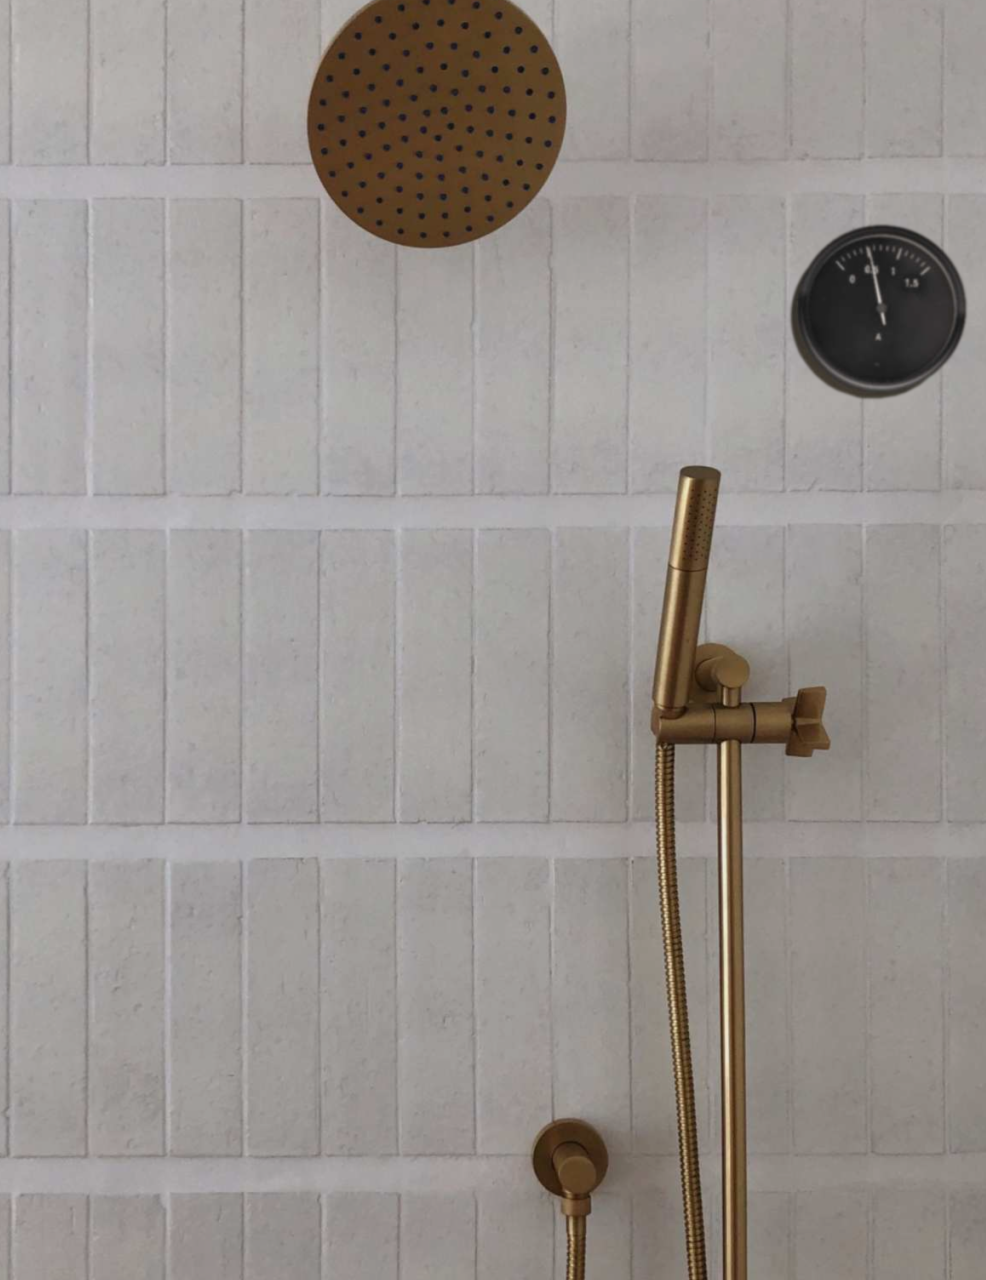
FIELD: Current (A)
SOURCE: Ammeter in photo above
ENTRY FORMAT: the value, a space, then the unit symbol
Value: 0.5 A
